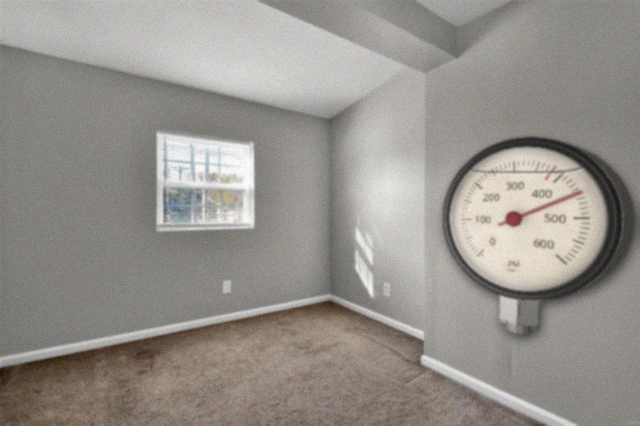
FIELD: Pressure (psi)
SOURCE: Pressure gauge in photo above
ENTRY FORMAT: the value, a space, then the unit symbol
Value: 450 psi
